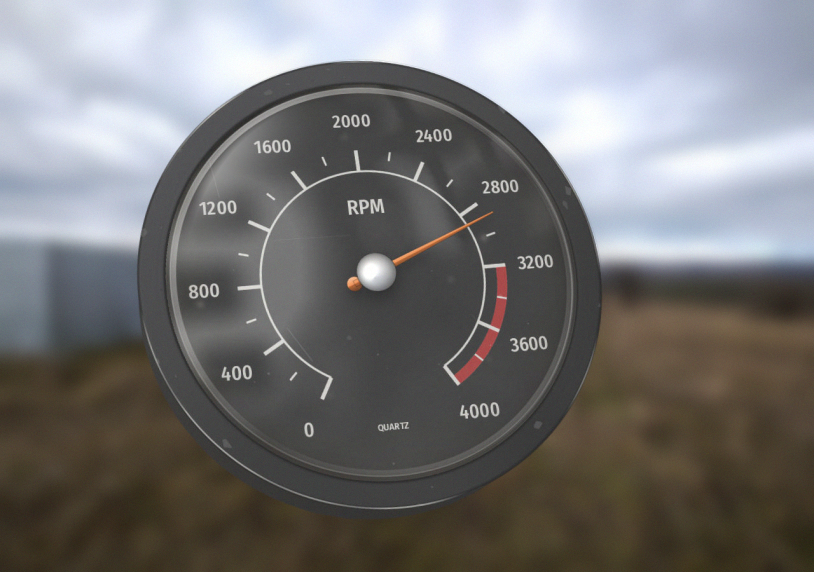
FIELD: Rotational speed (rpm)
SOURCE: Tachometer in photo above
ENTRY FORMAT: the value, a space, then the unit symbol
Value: 2900 rpm
